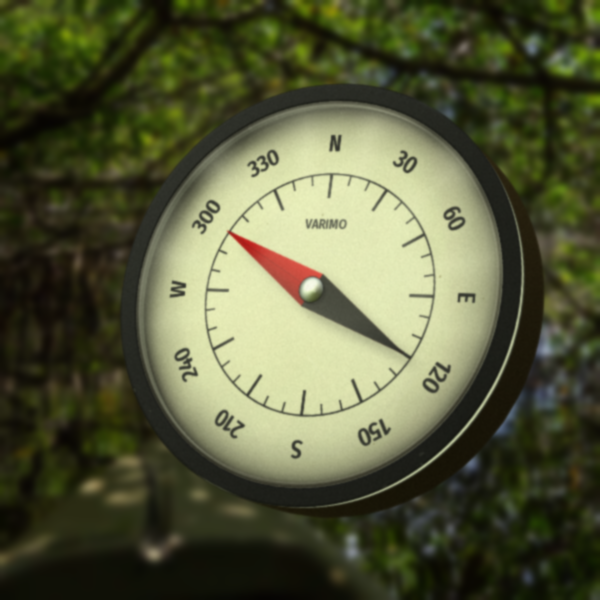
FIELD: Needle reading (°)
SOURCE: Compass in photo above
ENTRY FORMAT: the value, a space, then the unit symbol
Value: 300 °
